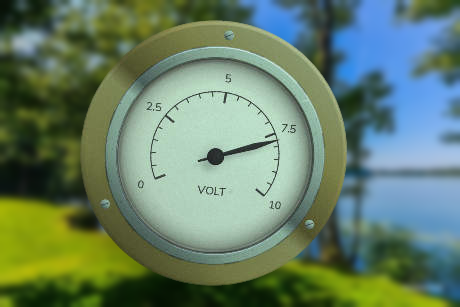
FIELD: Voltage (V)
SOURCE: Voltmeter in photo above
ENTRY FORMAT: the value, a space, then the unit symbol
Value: 7.75 V
